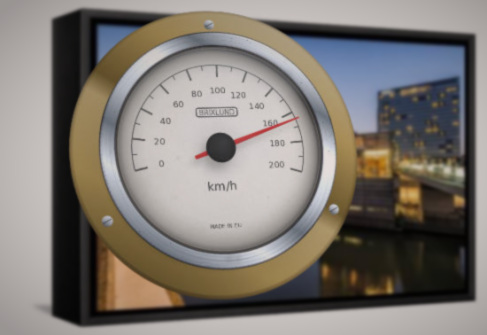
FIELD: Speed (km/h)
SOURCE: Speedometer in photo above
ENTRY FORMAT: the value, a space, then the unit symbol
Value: 165 km/h
